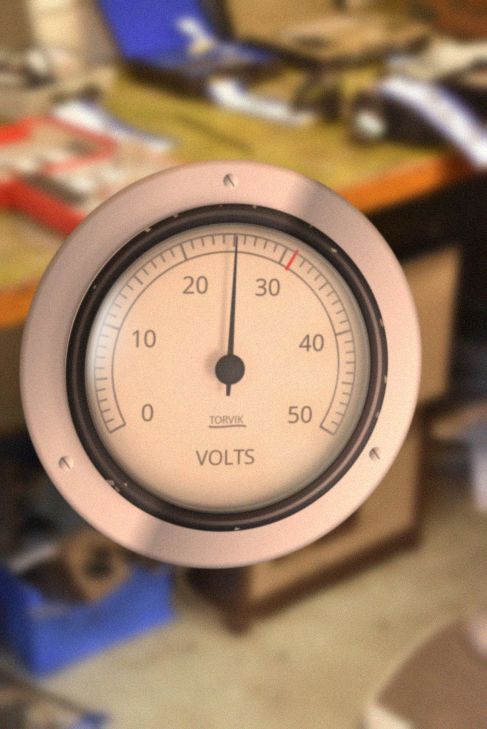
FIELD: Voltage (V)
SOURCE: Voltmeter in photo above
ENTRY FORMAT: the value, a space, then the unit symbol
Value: 25 V
